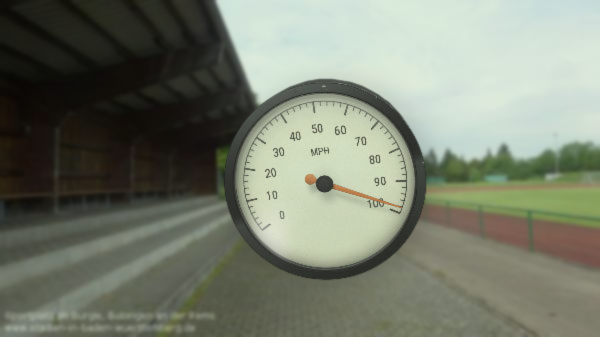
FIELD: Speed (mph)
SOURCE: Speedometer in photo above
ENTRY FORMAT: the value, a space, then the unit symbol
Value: 98 mph
